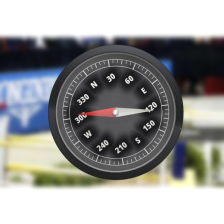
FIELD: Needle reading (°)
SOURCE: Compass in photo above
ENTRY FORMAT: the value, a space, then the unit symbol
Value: 305 °
